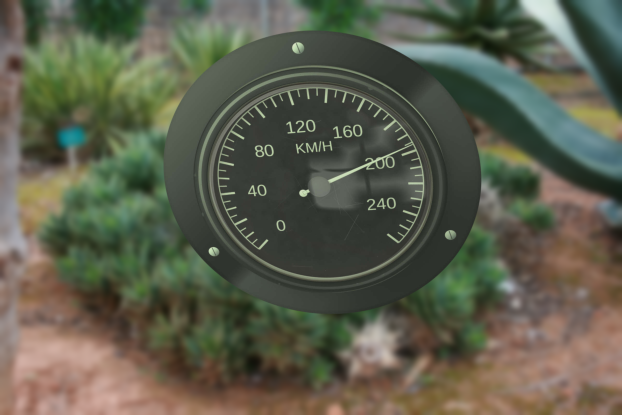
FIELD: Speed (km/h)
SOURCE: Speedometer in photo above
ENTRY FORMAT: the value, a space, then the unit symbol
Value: 195 km/h
